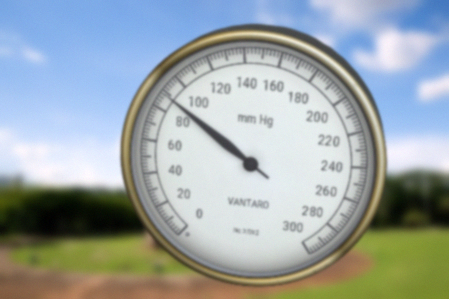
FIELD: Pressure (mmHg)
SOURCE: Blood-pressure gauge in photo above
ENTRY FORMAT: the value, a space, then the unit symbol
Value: 90 mmHg
